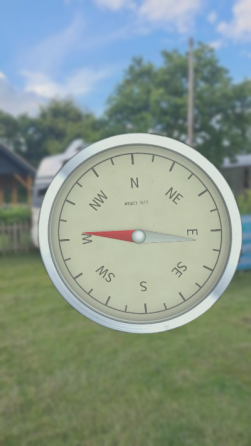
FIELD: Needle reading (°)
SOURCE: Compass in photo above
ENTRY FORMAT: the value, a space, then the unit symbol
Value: 277.5 °
